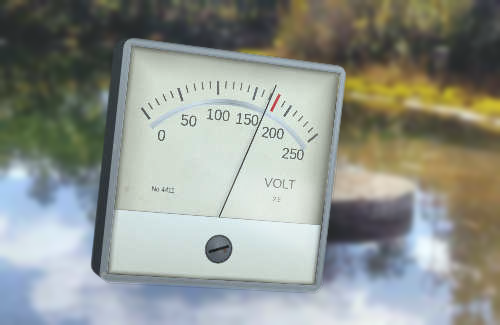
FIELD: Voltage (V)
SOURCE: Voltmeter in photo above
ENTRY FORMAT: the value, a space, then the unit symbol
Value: 170 V
